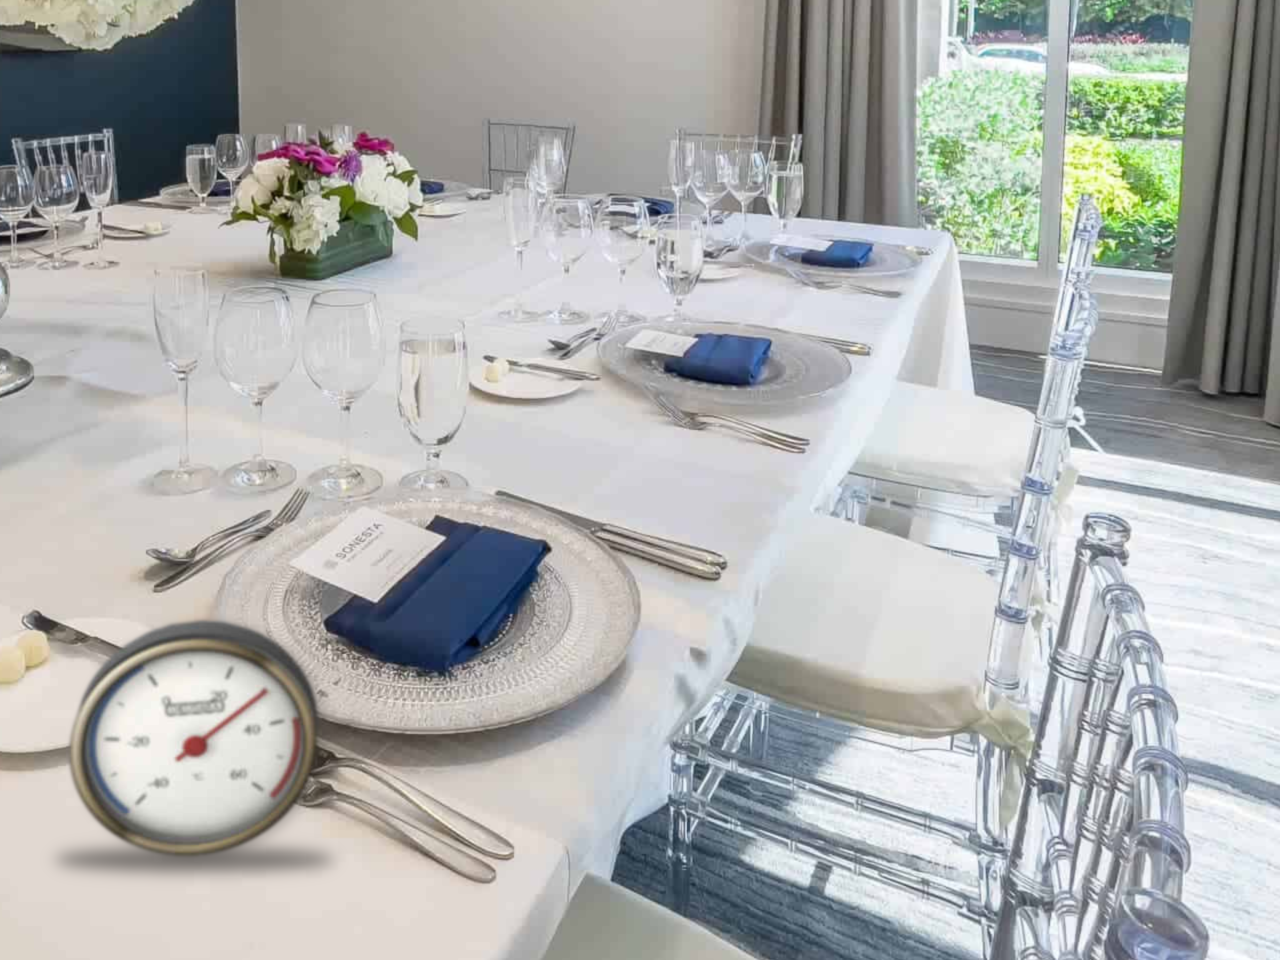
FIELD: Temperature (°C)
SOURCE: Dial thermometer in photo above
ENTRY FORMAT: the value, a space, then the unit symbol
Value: 30 °C
